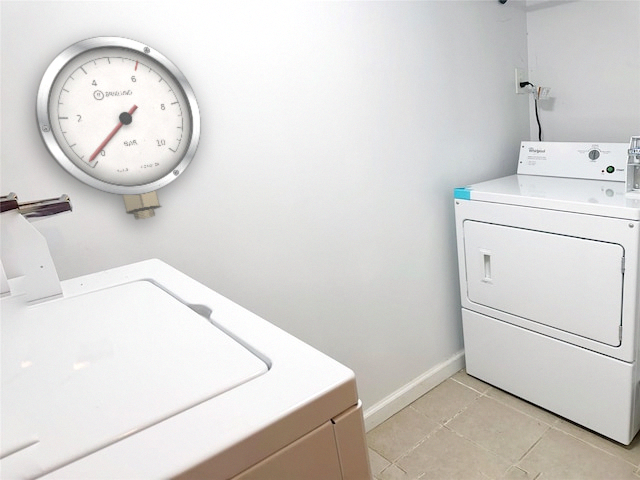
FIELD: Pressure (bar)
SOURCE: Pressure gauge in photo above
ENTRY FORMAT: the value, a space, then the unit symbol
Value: 0.25 bar
